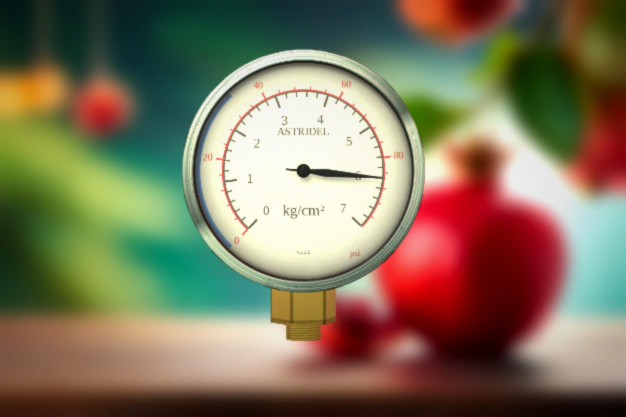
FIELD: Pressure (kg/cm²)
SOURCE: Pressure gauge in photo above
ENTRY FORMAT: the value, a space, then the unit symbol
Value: 6 kg/cm²
